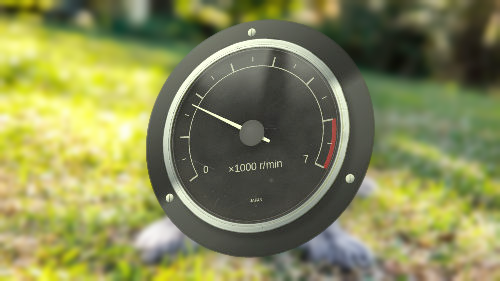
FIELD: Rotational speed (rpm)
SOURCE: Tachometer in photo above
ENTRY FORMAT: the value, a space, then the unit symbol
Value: 1750 rpm
